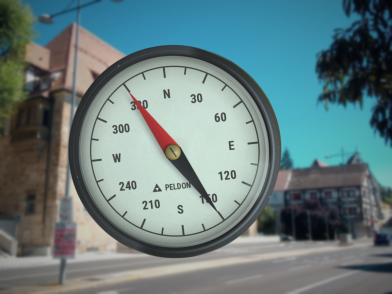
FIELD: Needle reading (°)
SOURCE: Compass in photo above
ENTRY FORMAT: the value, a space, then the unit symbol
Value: 330 °
